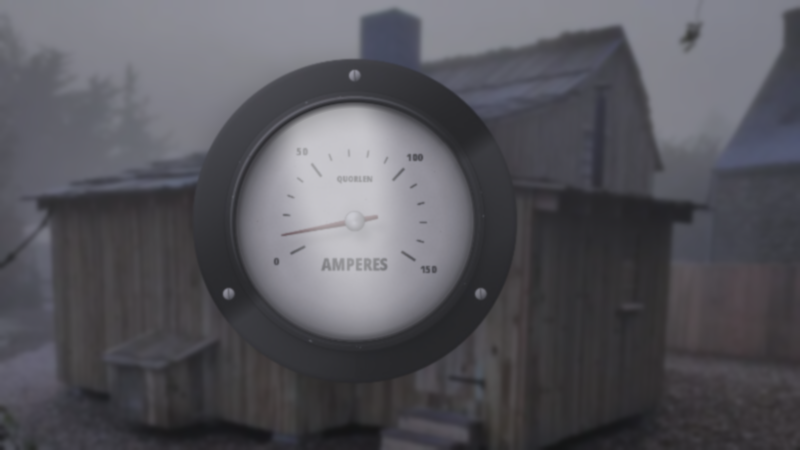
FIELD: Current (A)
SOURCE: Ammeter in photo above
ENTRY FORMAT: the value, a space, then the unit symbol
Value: 10 A
